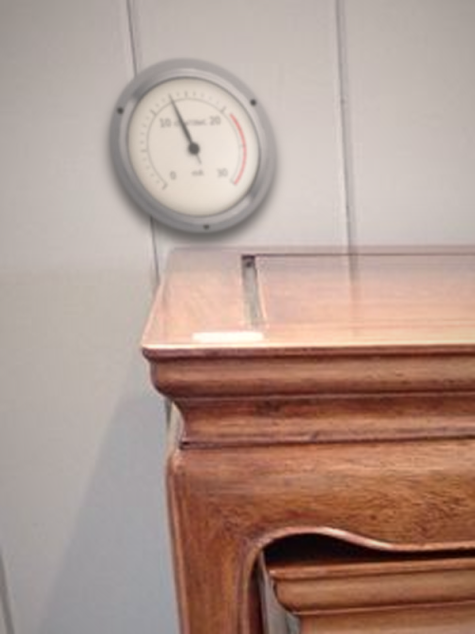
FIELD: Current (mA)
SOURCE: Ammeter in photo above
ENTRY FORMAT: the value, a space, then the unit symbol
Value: 13 mA
